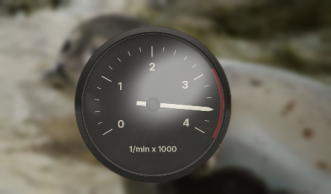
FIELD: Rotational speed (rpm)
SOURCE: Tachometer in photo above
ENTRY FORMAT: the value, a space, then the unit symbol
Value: 3600 rpm
